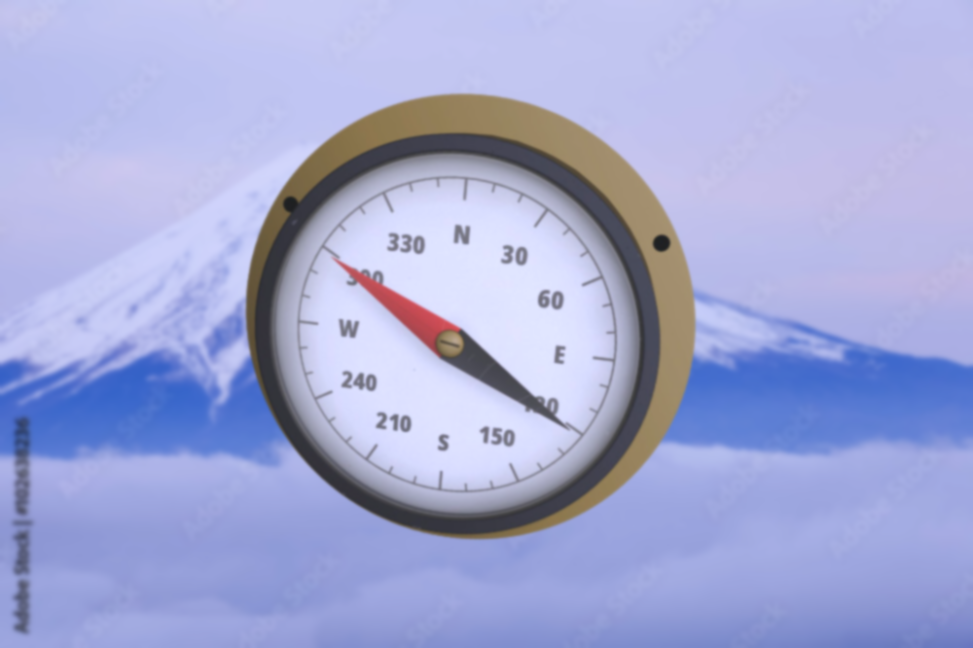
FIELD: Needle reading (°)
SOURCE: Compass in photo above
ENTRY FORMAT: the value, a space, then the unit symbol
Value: 300 °
